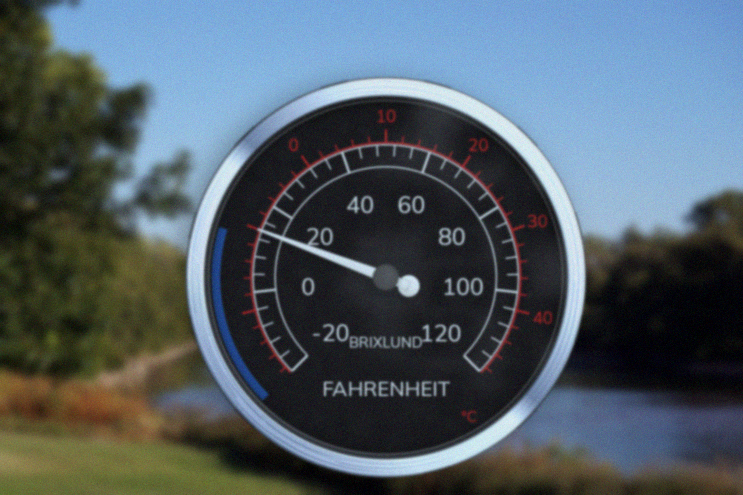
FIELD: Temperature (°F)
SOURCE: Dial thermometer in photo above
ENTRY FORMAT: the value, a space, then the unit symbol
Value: 14 °F
